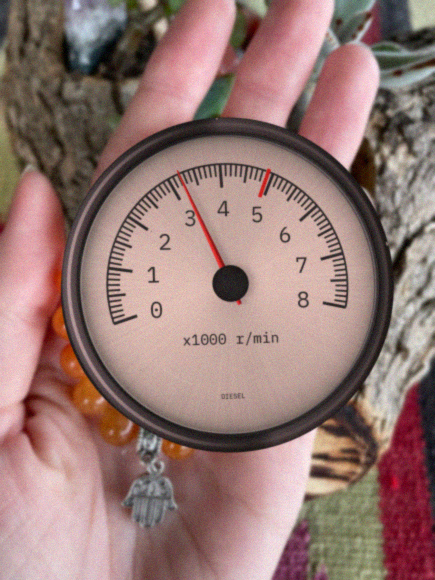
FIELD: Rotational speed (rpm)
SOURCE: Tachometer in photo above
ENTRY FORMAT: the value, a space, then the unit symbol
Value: 3200 rpm
